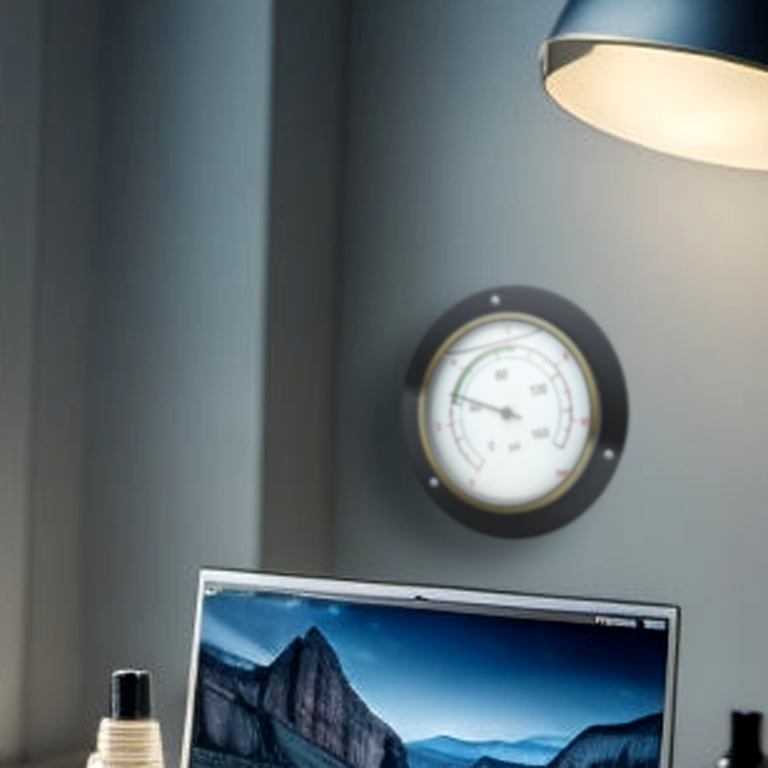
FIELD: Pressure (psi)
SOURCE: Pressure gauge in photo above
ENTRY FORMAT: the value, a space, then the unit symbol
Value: 45 psi
